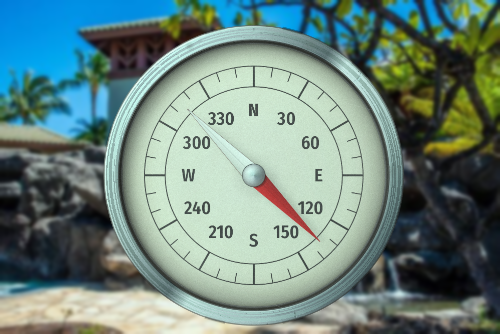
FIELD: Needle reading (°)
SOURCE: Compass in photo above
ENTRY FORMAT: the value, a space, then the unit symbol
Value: 135 °
